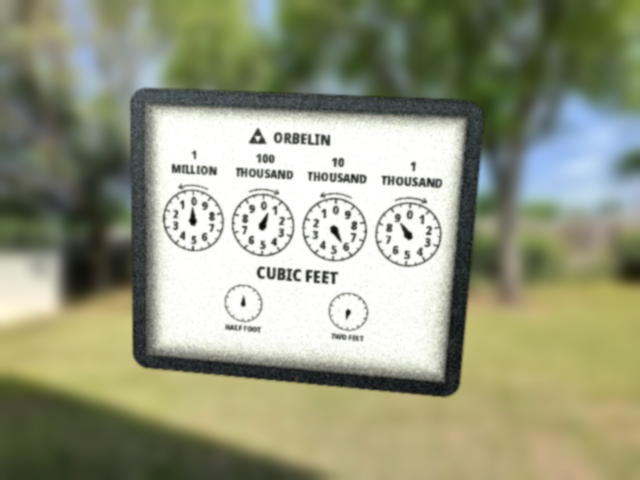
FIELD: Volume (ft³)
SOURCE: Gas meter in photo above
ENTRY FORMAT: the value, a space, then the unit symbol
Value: 5900 ft³
